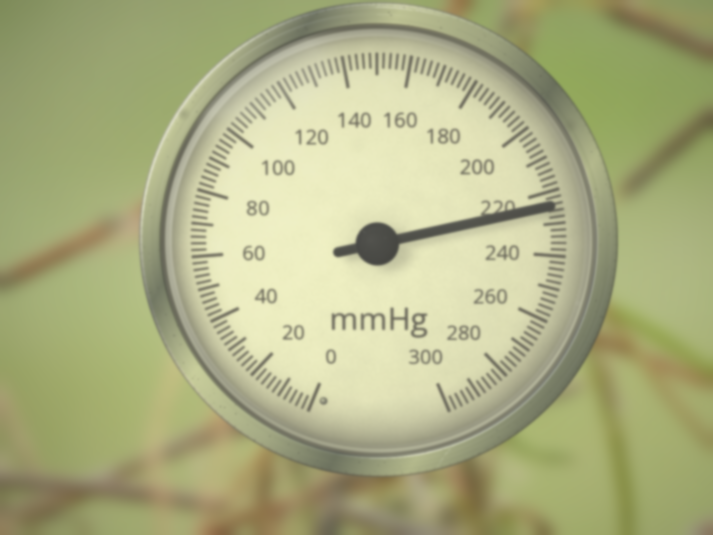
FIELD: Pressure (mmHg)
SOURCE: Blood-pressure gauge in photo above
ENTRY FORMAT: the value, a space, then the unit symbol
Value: 224 mmHg
